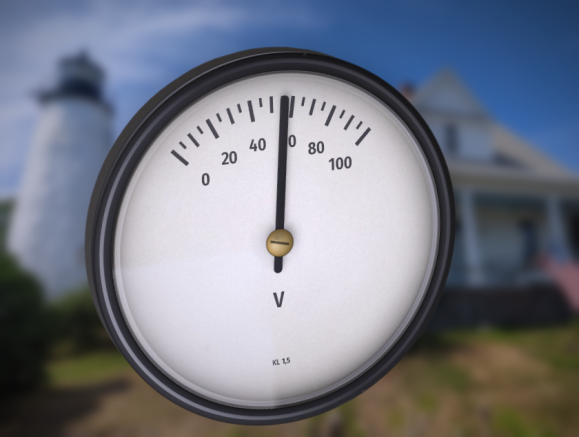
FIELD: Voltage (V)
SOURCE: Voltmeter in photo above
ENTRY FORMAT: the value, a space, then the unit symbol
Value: 55 V
